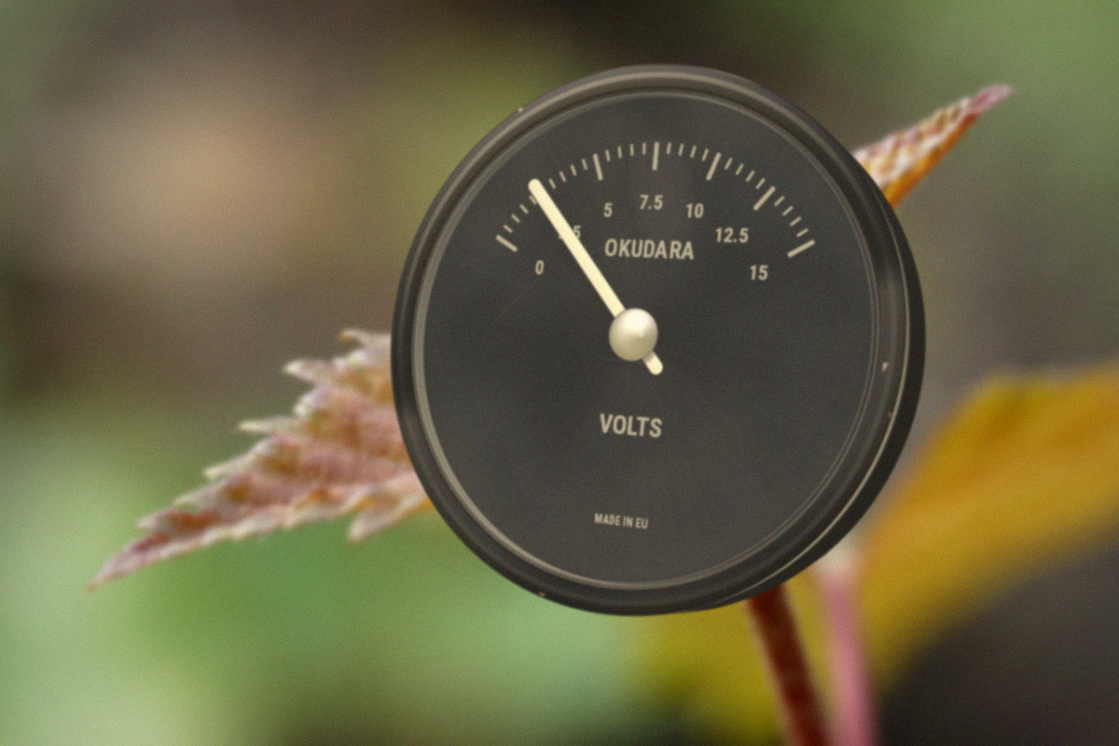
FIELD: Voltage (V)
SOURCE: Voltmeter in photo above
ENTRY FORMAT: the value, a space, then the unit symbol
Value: 2.5 V
